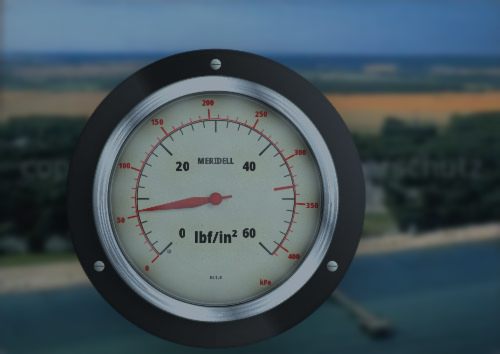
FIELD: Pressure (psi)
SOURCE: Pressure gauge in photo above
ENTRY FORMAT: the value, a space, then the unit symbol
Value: 8 psi
